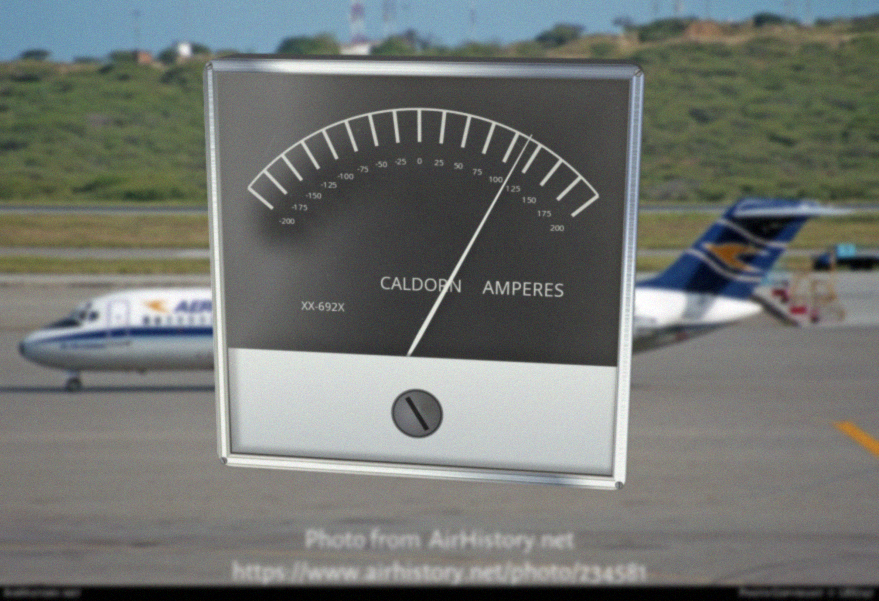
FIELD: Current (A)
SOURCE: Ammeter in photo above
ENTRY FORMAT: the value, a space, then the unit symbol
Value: 112.5 A
